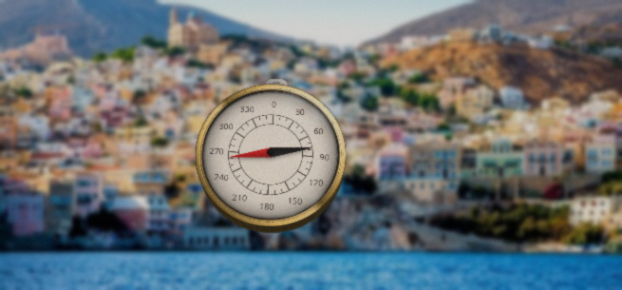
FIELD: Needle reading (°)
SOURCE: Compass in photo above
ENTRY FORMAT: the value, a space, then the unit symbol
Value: 260 °
